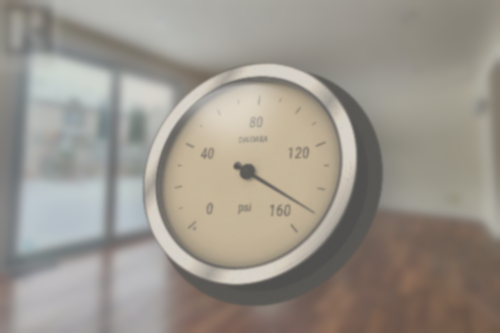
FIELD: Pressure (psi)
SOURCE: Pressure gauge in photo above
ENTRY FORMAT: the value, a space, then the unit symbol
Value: 150 psi
